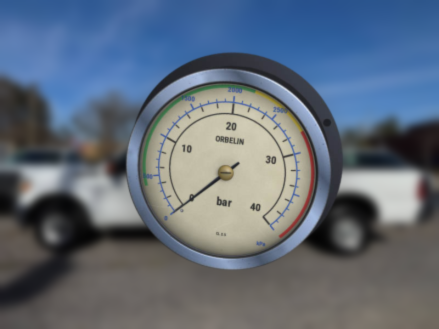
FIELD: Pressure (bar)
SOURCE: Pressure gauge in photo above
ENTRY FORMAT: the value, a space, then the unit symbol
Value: 0 bar
